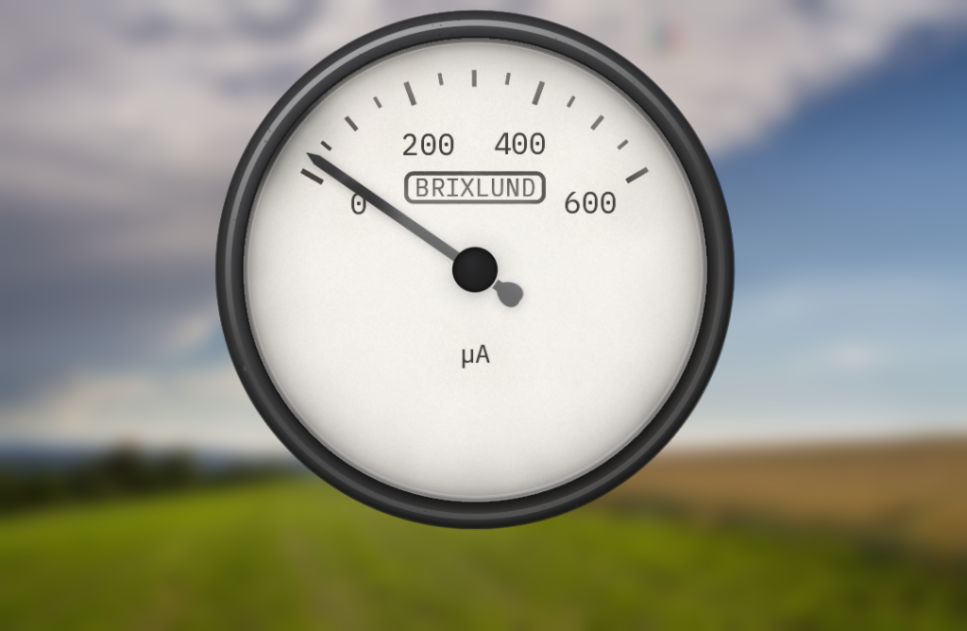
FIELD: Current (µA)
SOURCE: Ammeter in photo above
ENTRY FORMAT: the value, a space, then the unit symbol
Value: 25 µA
